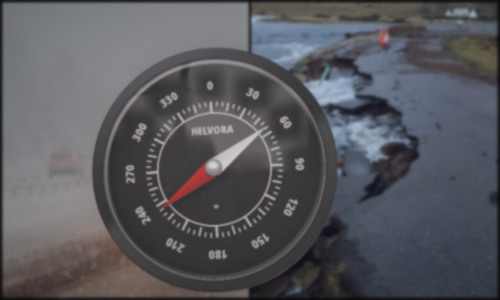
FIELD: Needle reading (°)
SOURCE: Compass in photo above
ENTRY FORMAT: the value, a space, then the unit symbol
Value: 235 °
